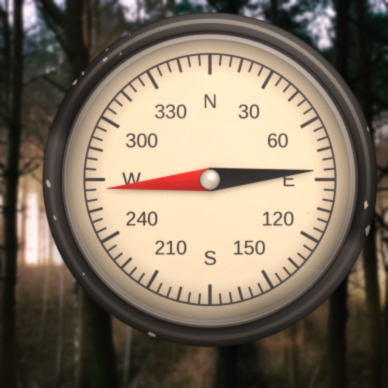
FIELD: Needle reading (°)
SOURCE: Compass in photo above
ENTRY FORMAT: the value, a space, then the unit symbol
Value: 265 °
